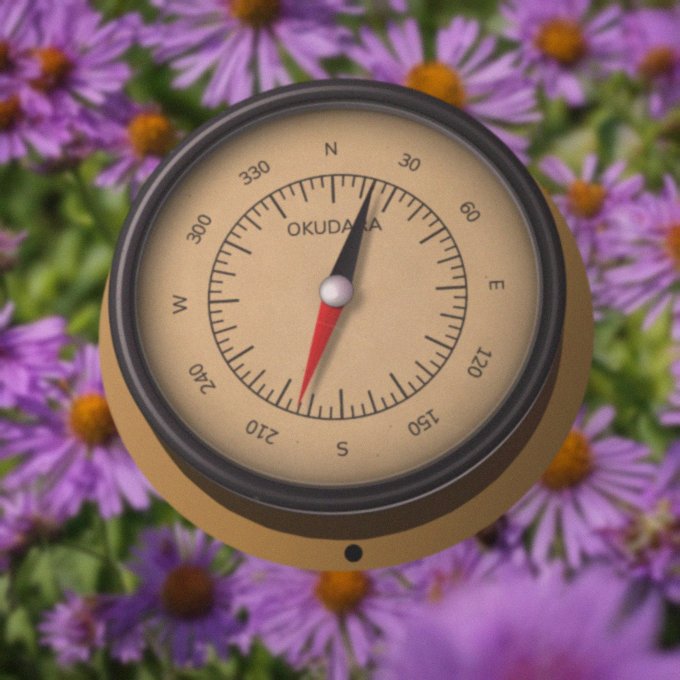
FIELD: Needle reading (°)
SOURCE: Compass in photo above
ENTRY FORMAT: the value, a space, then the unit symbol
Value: 200 °
